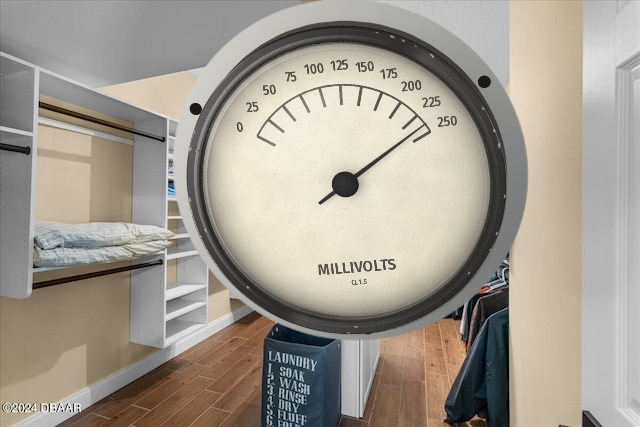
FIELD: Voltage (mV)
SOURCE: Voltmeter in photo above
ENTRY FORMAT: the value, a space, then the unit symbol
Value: 237.5 mV
